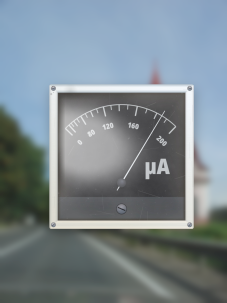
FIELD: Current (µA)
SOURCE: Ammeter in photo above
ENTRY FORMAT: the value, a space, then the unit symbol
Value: 185 µA
